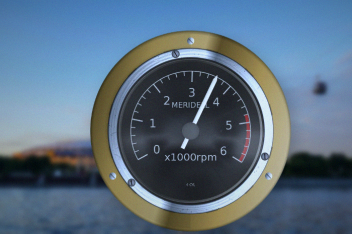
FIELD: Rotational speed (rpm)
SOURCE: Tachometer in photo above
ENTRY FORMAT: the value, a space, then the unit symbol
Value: 3600 rpm
